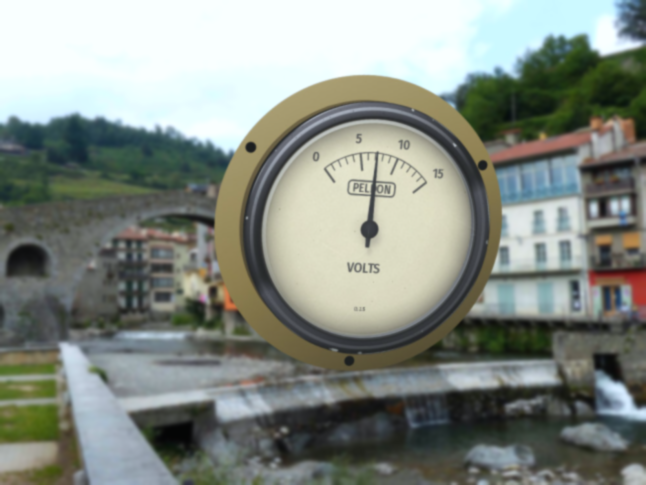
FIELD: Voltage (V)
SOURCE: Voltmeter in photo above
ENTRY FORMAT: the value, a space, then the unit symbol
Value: 7 V
